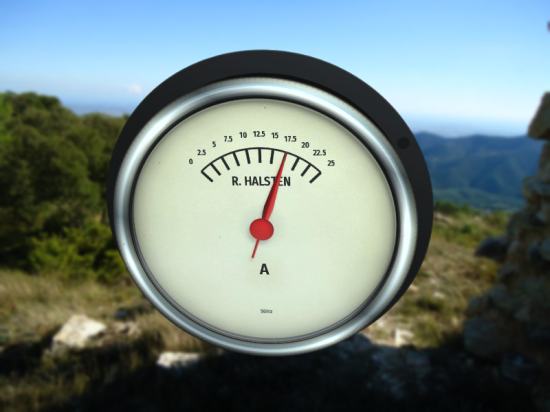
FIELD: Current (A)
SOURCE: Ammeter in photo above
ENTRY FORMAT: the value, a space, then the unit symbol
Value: 17.5 A
